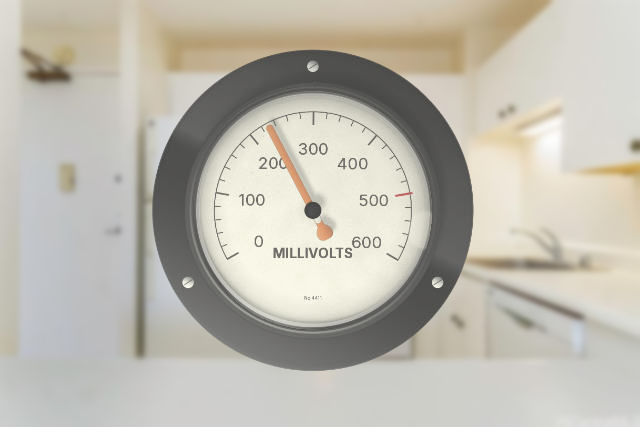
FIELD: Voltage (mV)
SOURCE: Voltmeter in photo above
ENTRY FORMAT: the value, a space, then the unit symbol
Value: 230 mV
